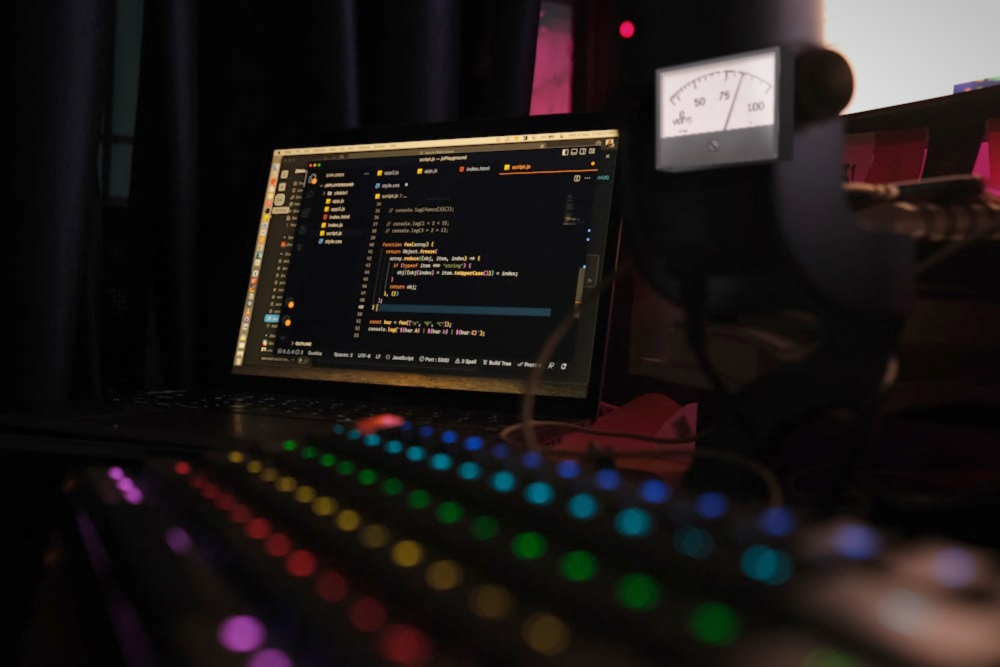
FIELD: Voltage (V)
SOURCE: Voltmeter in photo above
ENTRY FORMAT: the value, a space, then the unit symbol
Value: 85 V
